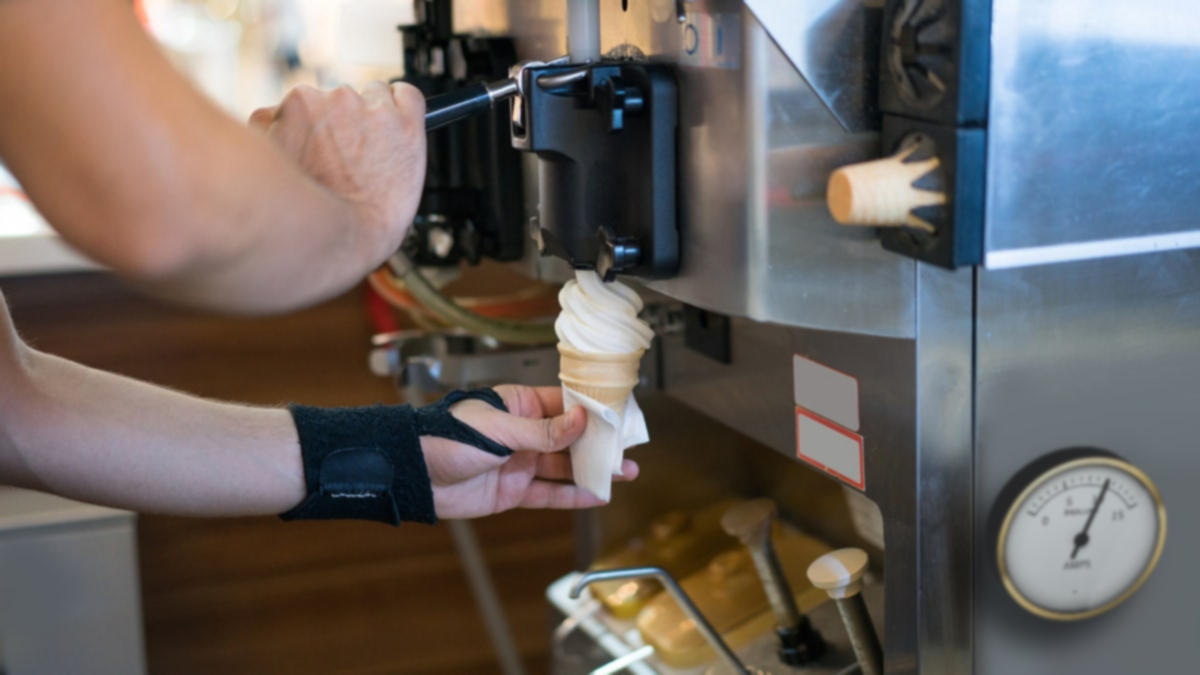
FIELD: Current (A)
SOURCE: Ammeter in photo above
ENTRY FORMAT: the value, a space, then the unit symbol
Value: 10 A
